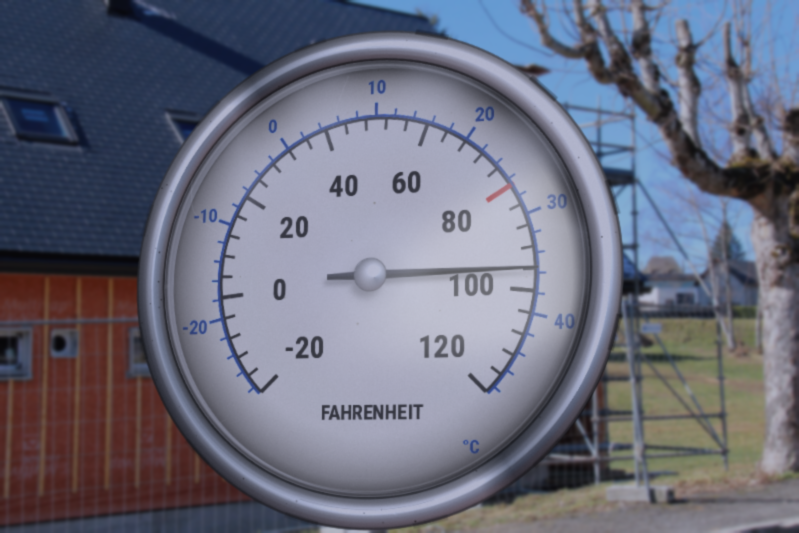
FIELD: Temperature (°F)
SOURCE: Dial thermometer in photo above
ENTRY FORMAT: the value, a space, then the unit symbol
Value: 96 °F
